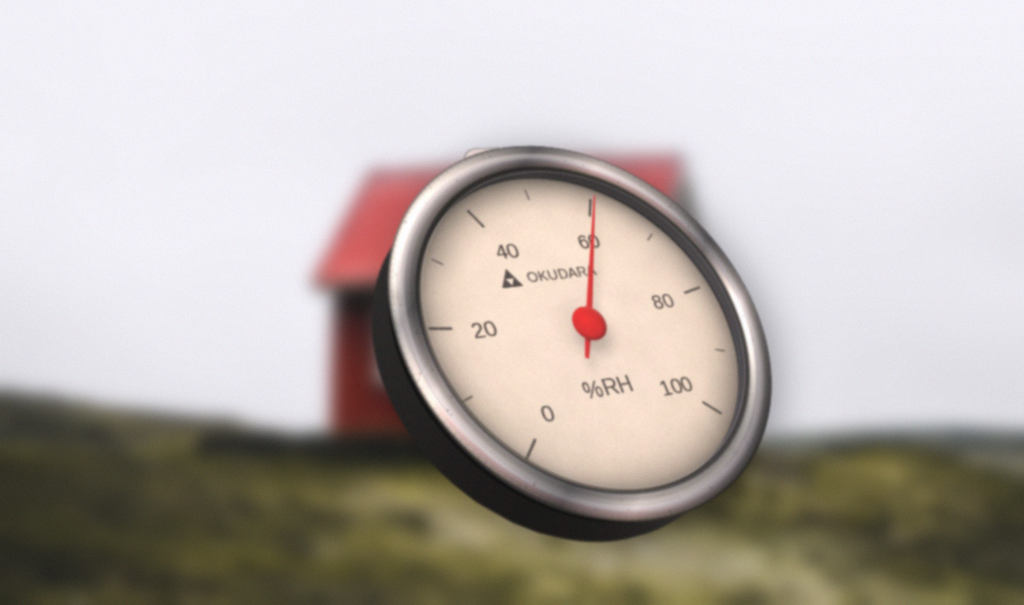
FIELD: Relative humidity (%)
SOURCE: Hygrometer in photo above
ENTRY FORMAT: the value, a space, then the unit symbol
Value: 60 %
